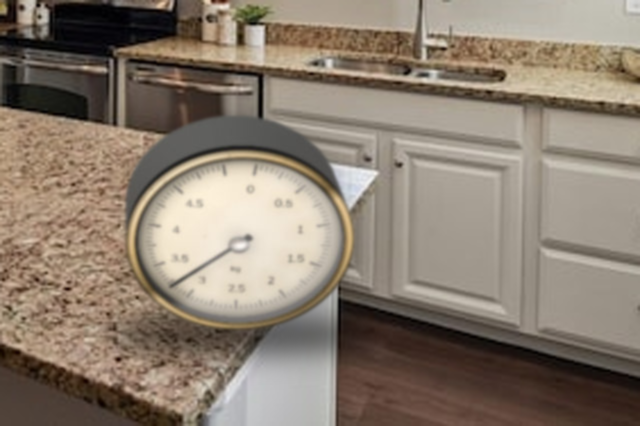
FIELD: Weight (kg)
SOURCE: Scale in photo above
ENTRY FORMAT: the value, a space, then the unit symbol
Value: 3.25 kg
